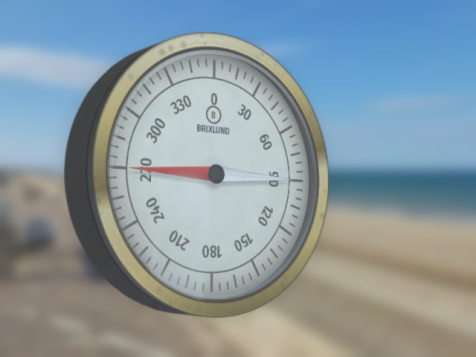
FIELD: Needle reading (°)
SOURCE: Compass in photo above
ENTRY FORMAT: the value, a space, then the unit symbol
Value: 270 °
